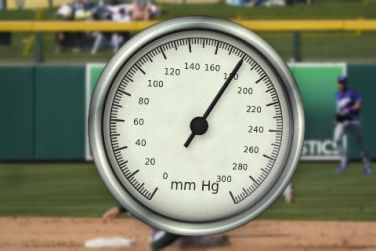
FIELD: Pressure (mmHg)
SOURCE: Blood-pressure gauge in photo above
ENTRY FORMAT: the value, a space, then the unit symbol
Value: 180 mmHg
